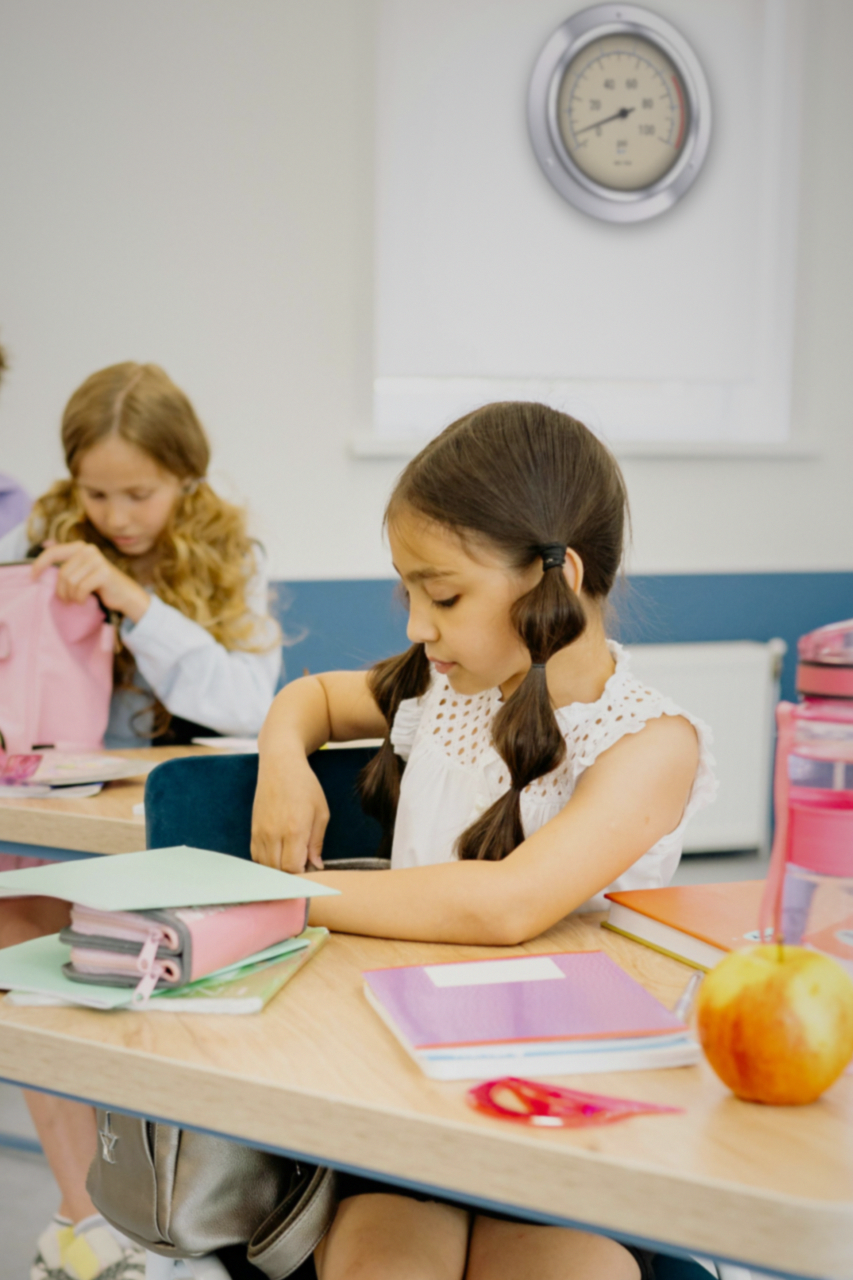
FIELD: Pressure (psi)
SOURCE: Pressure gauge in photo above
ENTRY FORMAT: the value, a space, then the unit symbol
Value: 5 psi
